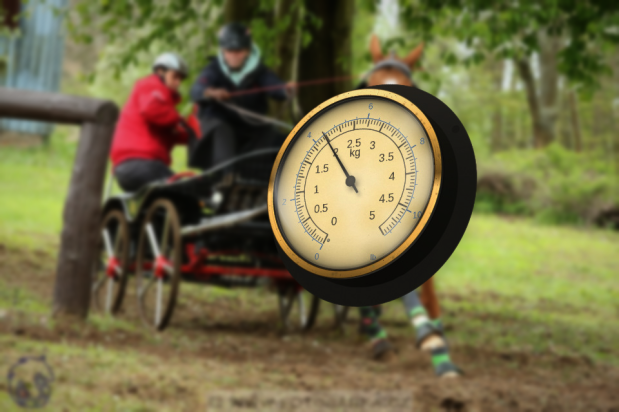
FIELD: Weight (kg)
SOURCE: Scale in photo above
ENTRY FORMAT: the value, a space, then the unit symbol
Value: 2 kg
